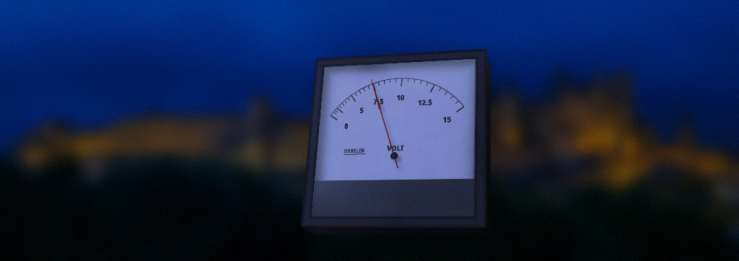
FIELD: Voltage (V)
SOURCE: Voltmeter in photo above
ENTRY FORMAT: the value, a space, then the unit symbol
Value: 7.5 V
